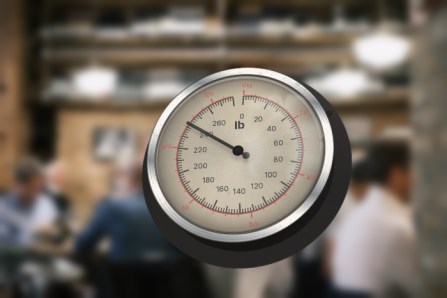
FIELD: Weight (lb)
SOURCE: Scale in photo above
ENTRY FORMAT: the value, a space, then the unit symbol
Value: 240 lb
